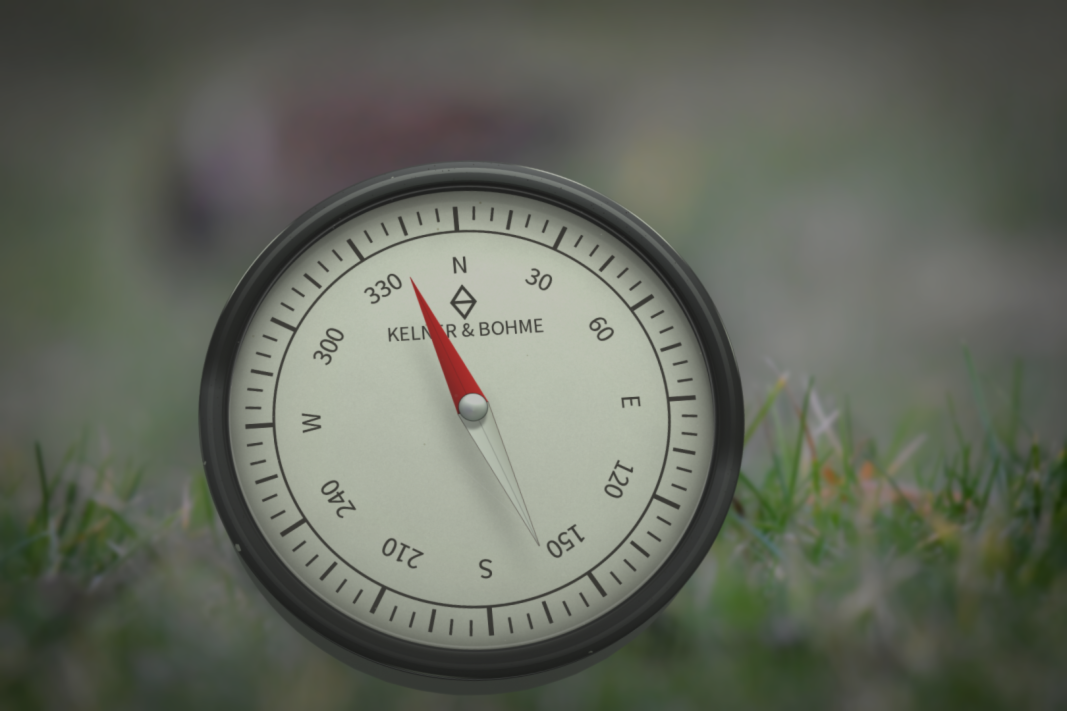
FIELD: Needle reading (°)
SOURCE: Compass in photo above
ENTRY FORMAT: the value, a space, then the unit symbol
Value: 340 °
